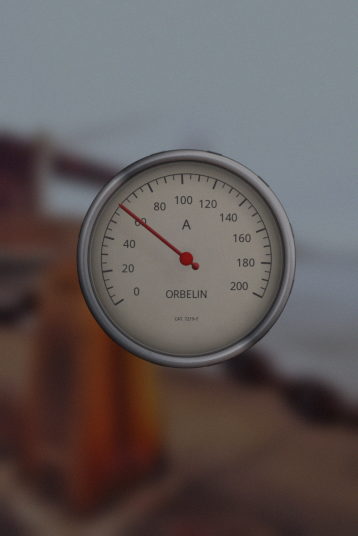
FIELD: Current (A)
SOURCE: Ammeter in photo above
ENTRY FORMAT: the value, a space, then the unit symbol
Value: 60 A
